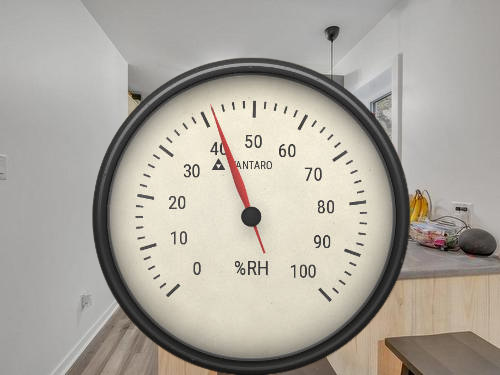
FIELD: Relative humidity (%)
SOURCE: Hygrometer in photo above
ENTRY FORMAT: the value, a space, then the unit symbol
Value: 42 %
